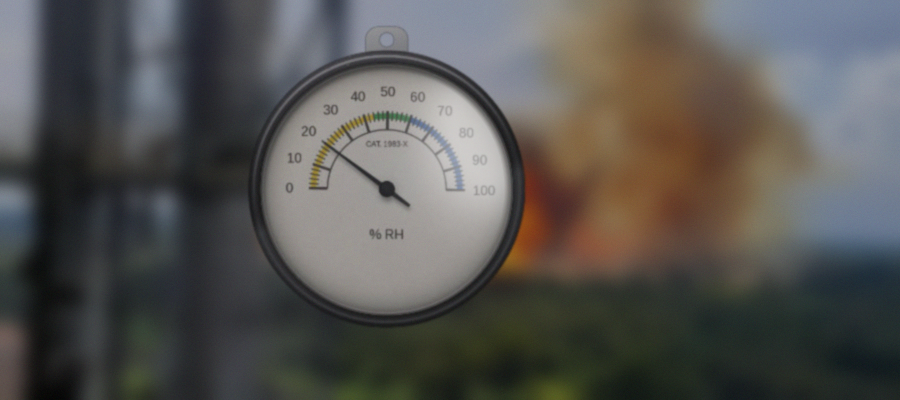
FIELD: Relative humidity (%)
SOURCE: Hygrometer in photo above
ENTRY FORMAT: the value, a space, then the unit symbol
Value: 20 %
